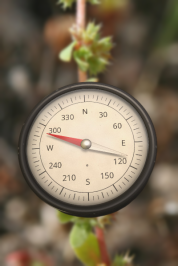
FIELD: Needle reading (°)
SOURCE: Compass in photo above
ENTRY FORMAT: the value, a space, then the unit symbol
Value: 290 °
